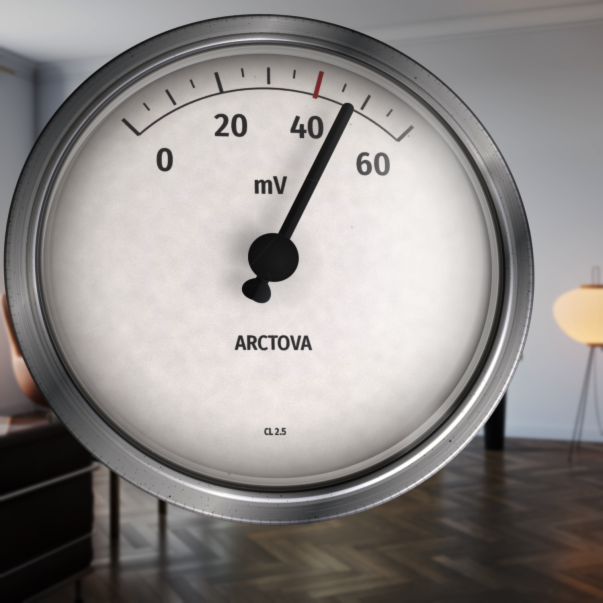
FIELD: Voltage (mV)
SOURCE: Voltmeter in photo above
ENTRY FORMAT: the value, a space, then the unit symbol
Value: 47.5 mV
